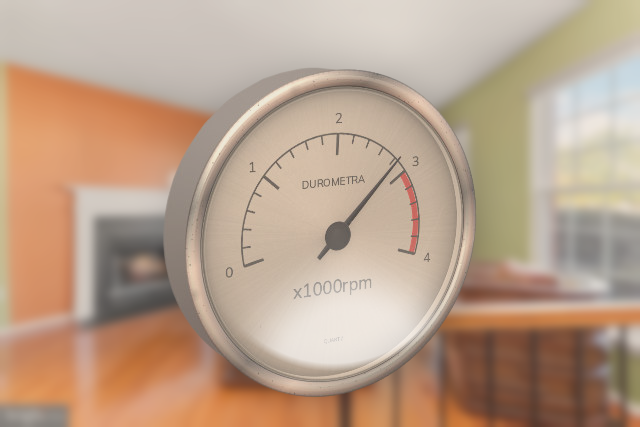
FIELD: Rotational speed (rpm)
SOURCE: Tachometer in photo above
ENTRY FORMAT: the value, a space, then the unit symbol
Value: 2800 rpm
